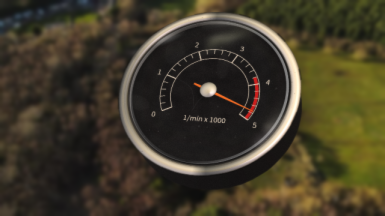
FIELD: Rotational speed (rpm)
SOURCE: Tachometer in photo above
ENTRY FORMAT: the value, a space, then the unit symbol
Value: 4800 rpm
